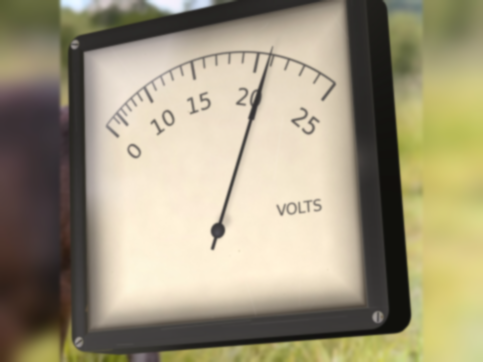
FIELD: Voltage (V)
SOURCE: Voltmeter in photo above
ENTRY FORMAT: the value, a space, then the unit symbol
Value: 21 V
